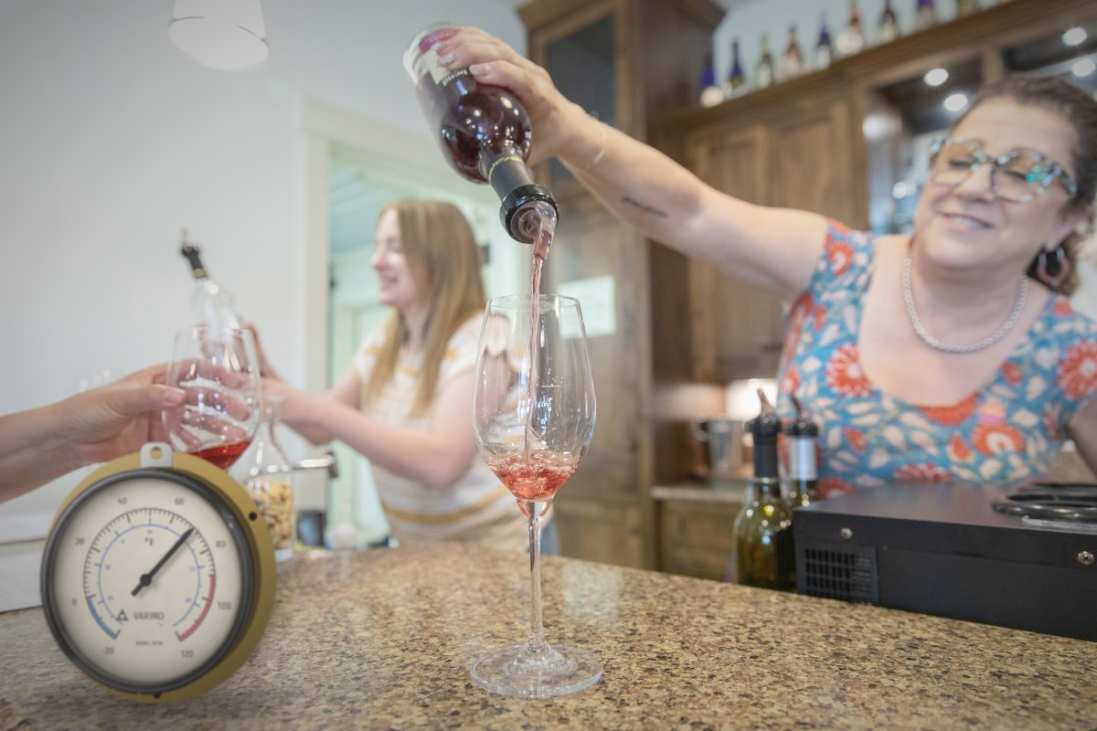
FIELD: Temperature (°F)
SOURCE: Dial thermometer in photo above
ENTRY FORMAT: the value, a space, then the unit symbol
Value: 70 °F
